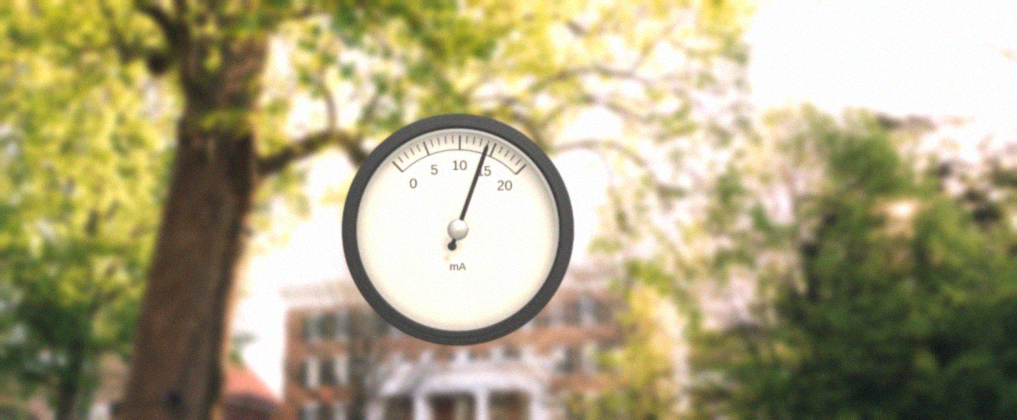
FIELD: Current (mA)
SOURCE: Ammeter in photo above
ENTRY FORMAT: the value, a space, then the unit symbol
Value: 14 mA
